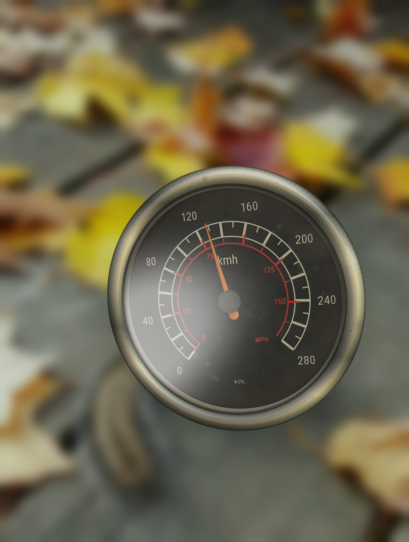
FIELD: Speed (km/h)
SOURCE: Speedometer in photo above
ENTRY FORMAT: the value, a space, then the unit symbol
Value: 130 km/h
